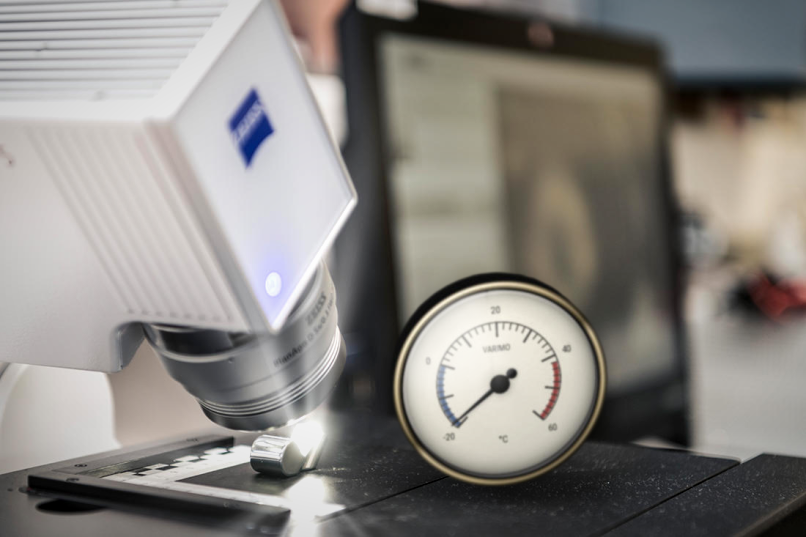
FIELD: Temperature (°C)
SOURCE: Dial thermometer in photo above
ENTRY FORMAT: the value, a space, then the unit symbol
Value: -18 °C
